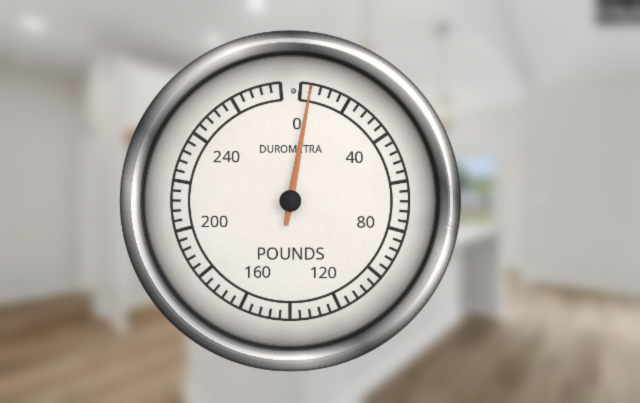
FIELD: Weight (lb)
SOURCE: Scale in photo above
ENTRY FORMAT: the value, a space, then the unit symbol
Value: 4 lb
